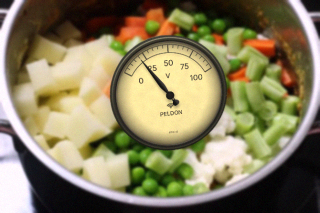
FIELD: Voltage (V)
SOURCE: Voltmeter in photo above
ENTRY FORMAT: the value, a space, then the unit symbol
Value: 20 V
